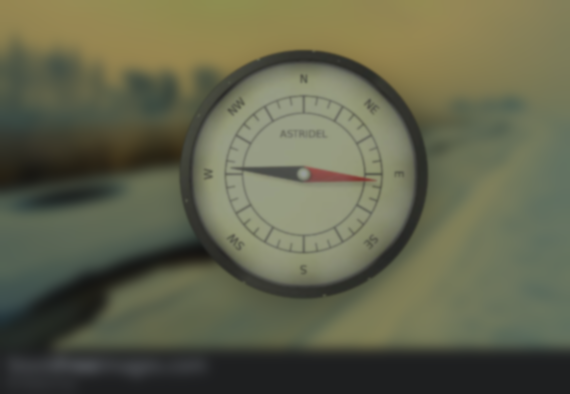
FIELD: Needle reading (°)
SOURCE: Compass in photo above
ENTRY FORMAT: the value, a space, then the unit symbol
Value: 95 °
